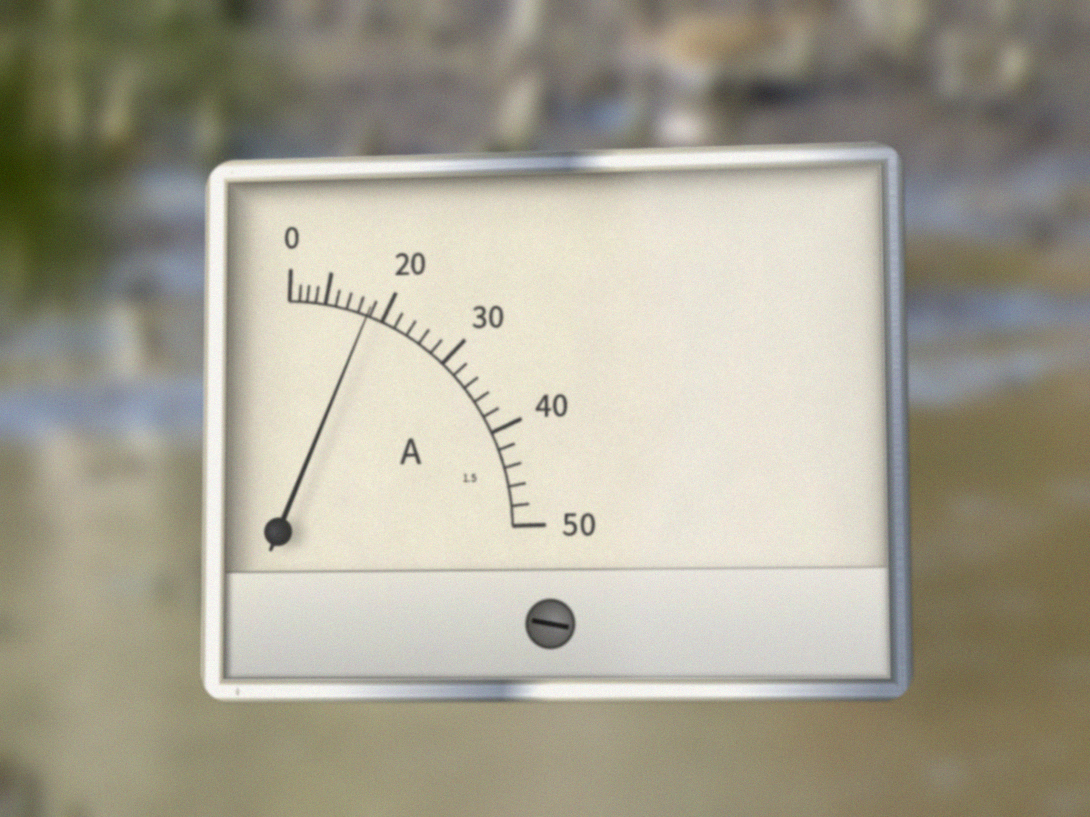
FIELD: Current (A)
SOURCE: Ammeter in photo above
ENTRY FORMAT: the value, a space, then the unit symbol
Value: 18 A
